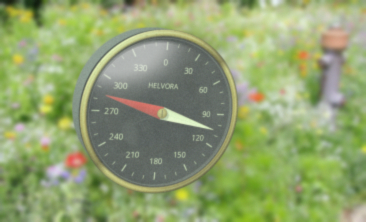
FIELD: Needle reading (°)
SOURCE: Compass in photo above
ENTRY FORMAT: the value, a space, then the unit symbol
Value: 285 °
